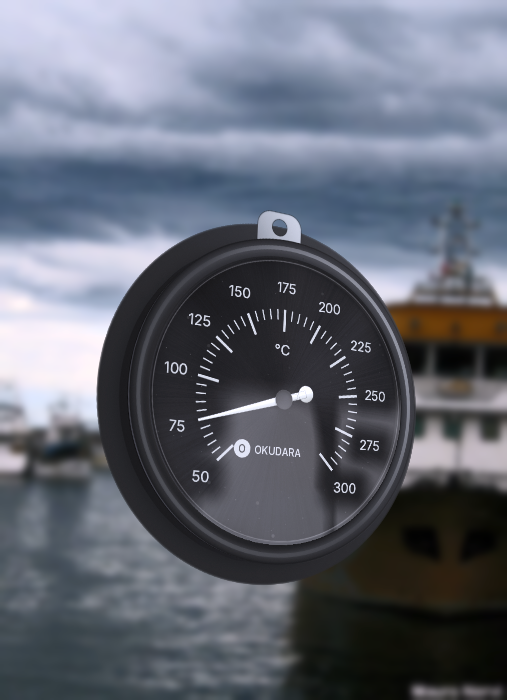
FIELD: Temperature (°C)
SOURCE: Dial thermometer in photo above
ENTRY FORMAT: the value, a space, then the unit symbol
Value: 75 °C
